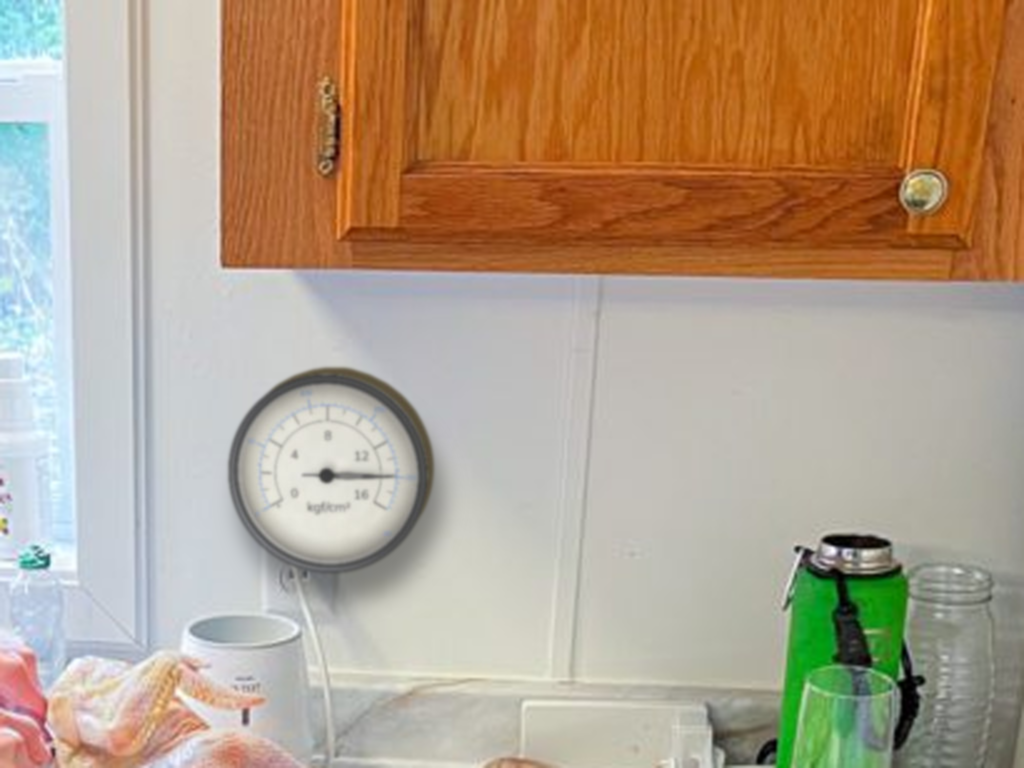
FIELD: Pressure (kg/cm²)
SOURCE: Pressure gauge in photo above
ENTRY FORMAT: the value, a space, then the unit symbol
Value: 14 kg/cm²
